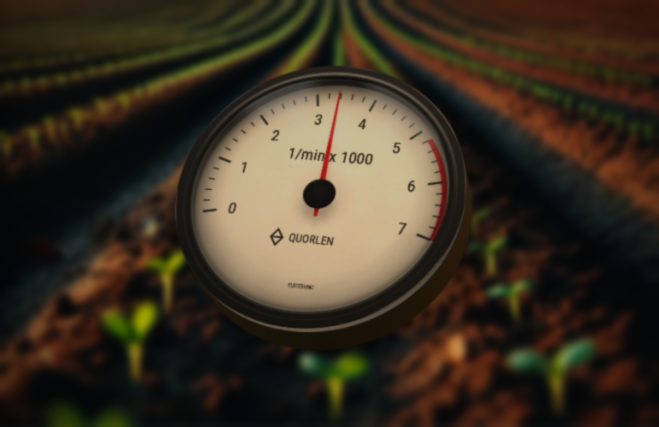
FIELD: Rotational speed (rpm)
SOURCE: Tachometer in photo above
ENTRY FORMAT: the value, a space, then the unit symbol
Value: 3400 rpm
